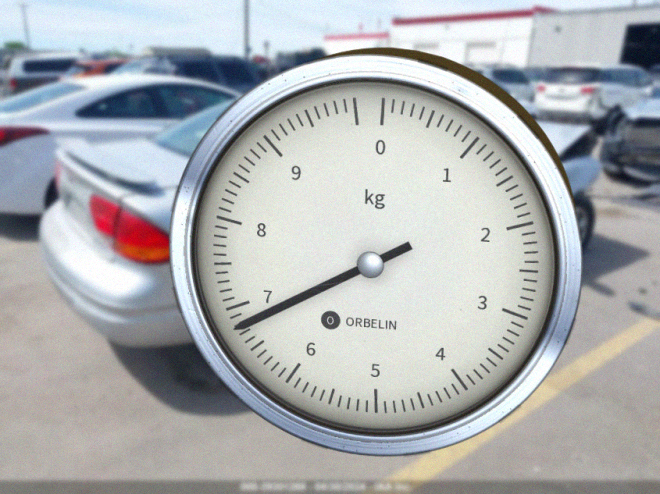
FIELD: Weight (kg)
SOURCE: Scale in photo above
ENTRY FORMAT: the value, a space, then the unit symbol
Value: 6.8 kg
